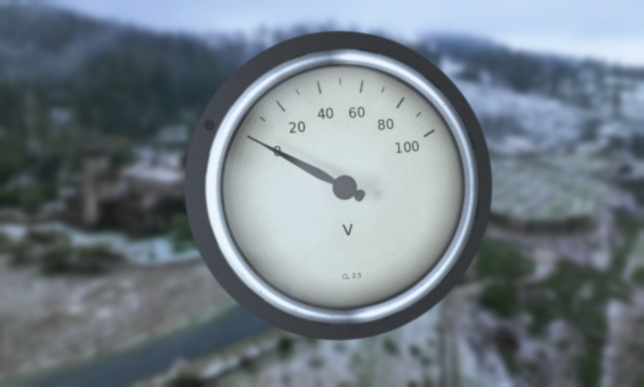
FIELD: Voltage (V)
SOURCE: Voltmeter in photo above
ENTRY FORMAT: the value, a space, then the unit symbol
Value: 0 V
